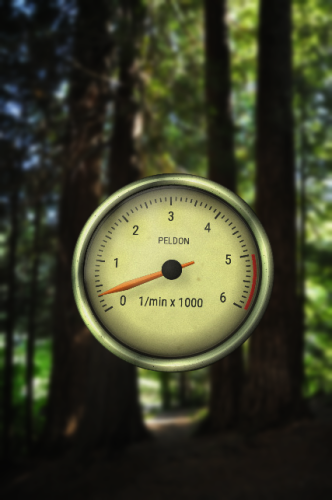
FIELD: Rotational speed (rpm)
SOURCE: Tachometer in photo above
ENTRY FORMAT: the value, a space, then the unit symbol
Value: 300 rpm
